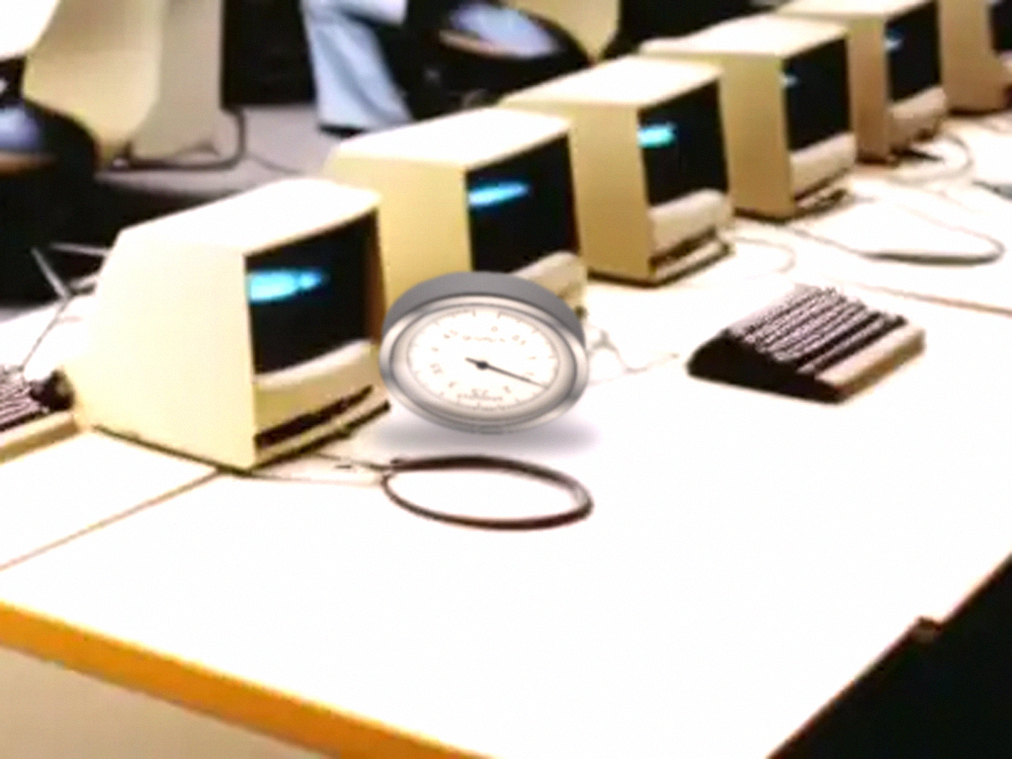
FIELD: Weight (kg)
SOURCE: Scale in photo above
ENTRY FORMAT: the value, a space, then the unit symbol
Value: 1.5 kg
